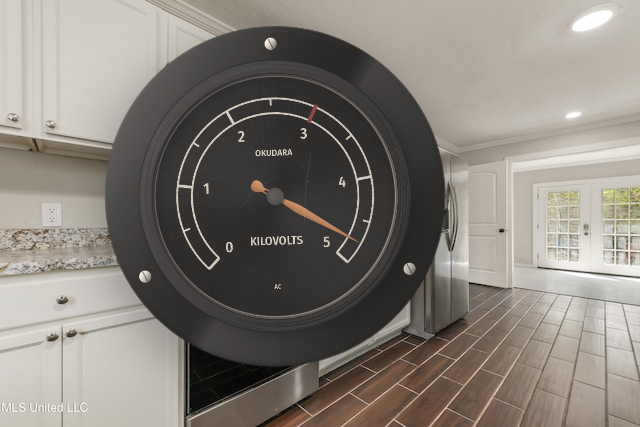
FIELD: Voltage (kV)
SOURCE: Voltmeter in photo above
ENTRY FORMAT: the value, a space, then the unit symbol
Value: 4.75 kV
